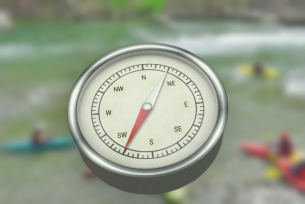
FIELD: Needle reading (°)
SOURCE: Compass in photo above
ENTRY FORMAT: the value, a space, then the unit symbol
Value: 210 °
